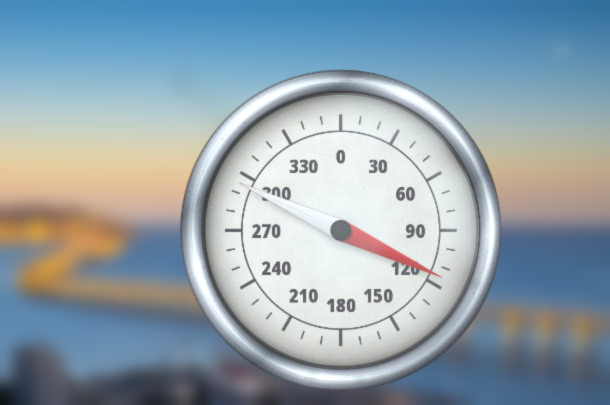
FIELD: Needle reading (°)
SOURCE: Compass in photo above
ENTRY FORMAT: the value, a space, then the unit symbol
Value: 115 °
